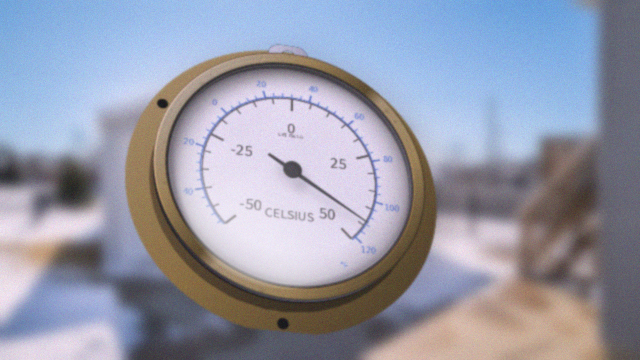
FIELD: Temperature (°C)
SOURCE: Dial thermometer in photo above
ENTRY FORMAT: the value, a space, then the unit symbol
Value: 45 °C
